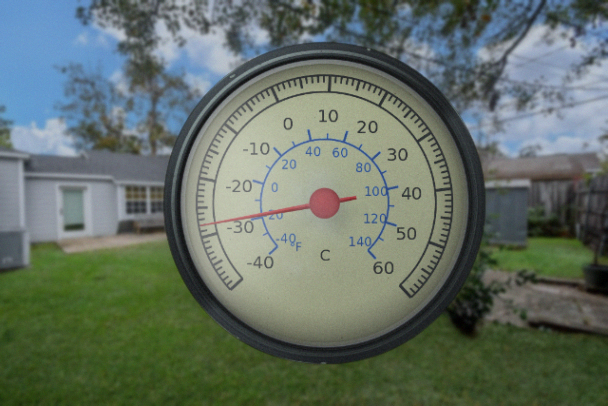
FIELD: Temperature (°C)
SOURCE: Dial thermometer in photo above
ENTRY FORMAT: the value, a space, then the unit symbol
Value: -28 °C
